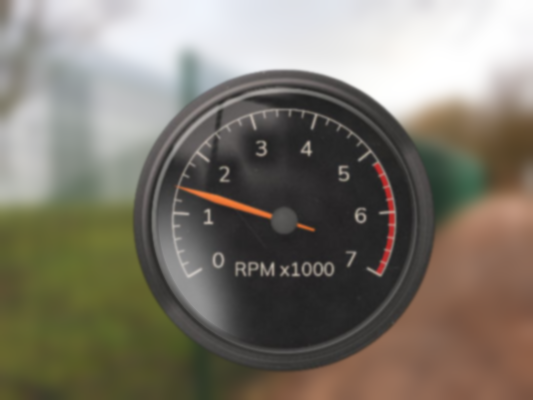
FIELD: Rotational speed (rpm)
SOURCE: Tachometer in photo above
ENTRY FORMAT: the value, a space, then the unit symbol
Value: 1400 rpm
